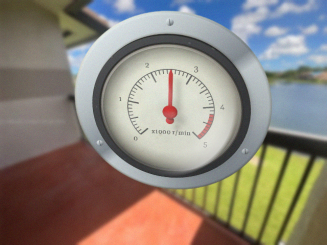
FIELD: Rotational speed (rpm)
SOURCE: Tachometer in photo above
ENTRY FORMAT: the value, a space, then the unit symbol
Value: 2500 rpm
